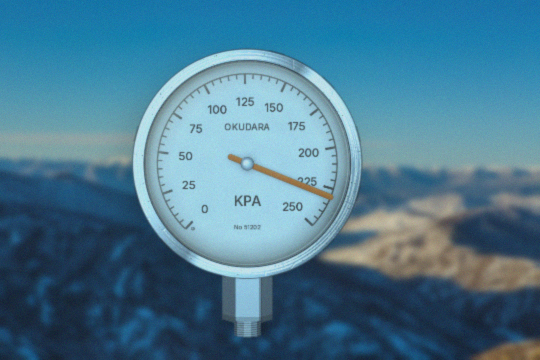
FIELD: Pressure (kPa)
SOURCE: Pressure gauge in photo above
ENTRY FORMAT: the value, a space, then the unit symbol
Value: 230 kPa
